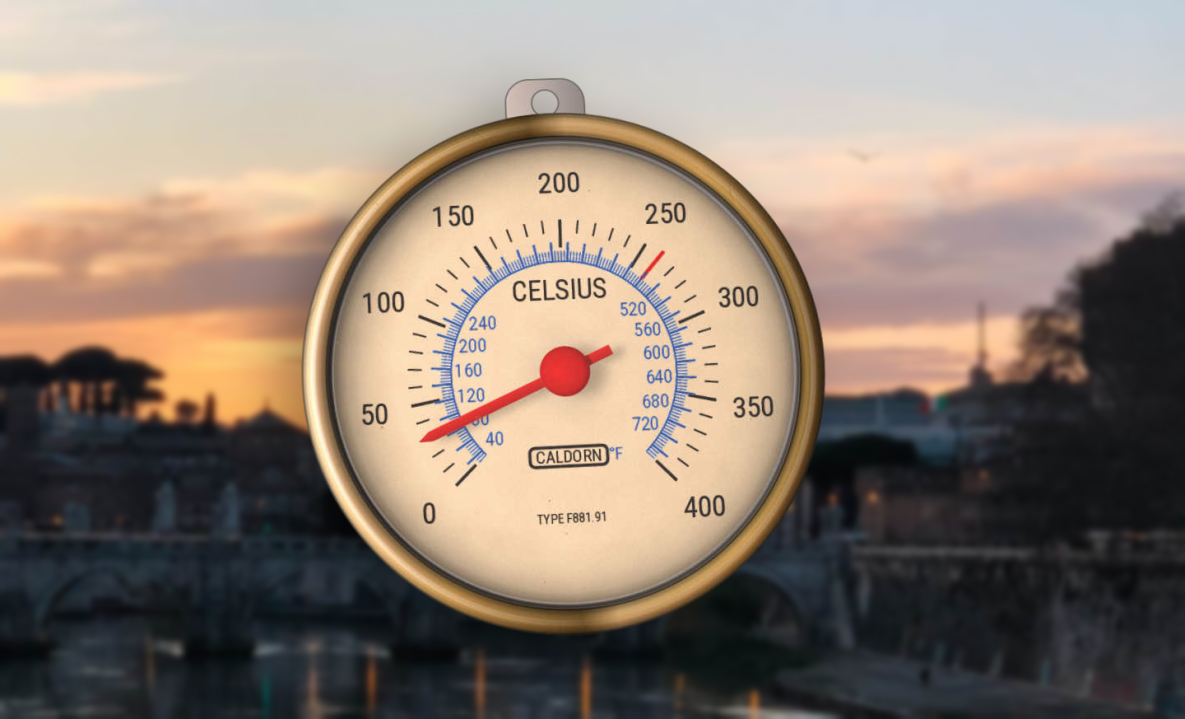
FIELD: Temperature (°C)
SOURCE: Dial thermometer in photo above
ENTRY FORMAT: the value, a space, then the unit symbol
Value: 30 °C
